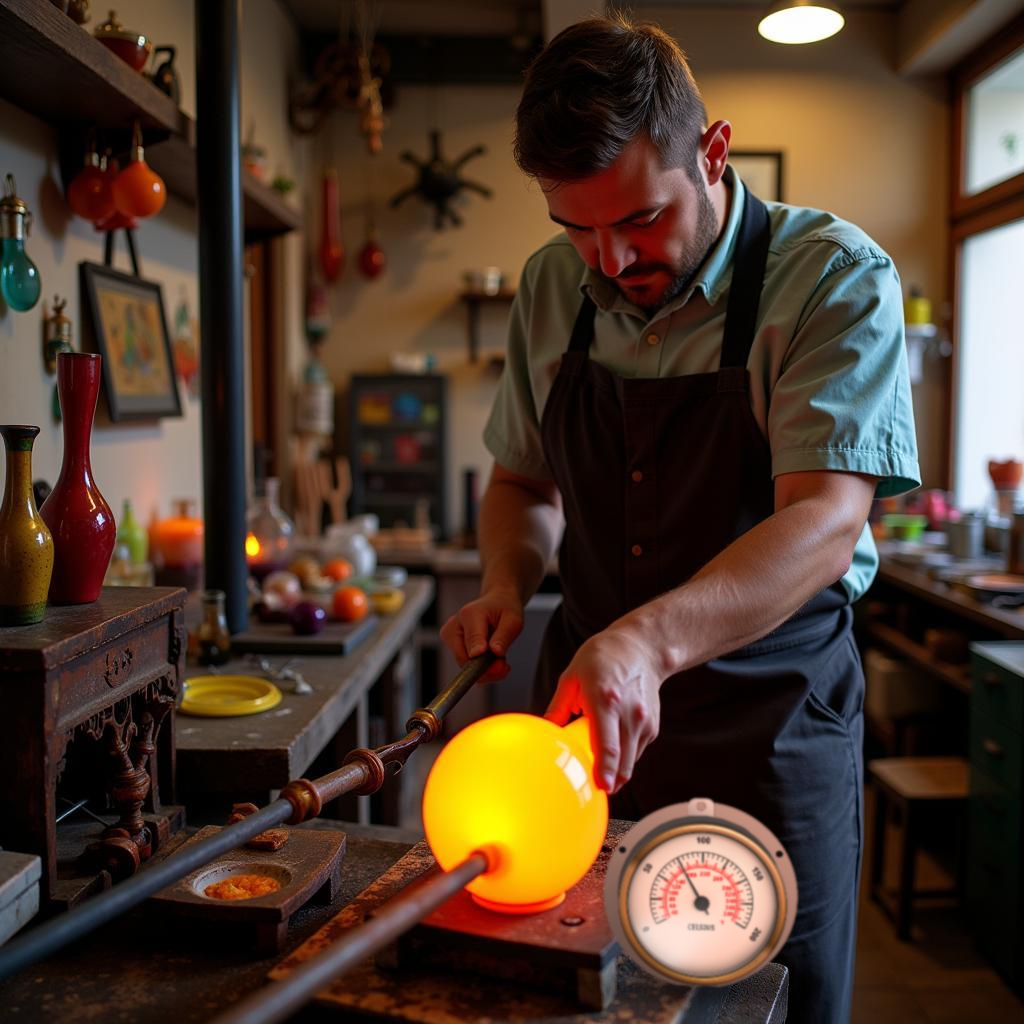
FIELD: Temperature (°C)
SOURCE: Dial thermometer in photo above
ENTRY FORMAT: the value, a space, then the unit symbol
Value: 75 °C
